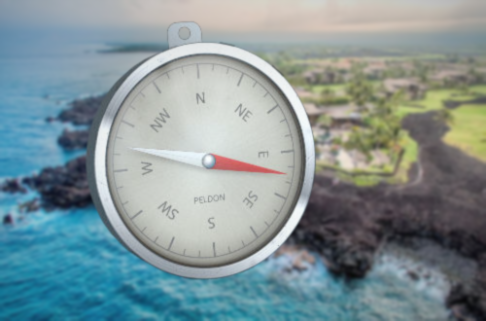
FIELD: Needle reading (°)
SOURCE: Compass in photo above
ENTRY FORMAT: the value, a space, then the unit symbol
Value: 105 °
